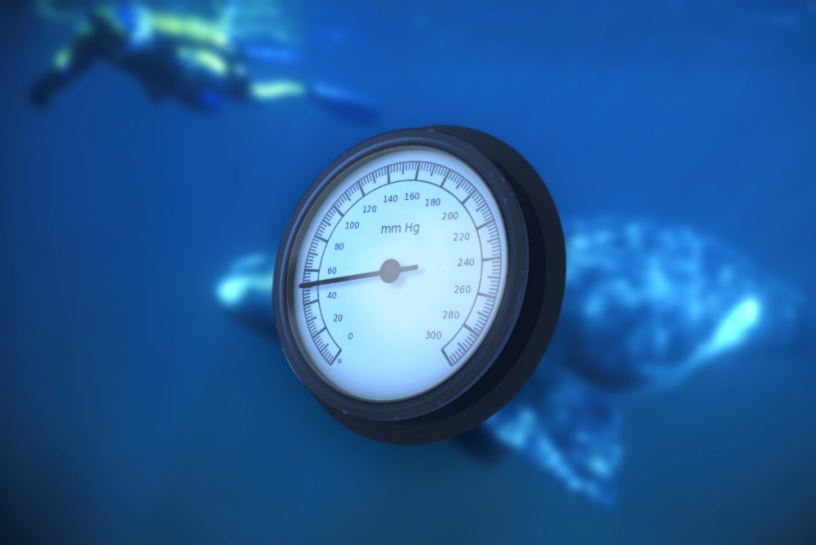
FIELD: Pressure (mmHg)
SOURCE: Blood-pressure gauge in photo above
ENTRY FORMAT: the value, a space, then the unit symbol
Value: 50 mmHg
